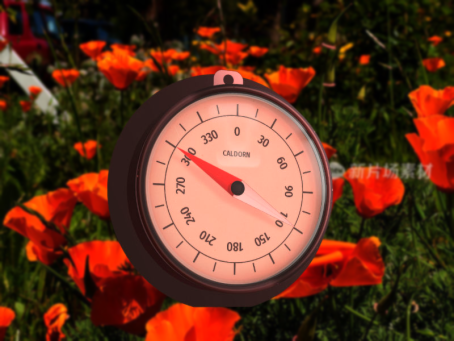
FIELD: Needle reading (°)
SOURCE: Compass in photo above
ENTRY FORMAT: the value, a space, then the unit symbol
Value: 300 °
